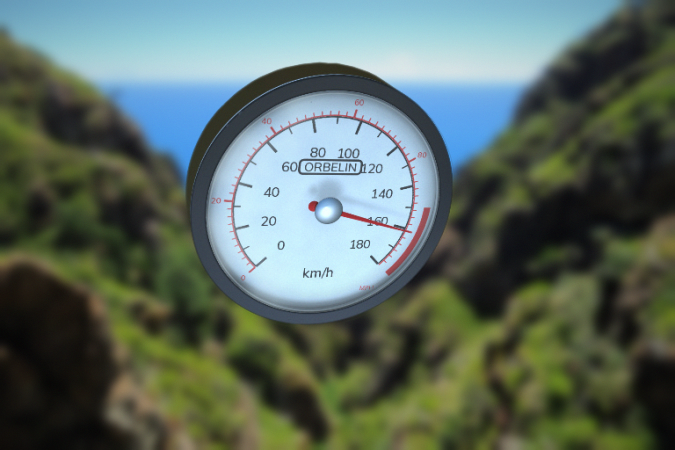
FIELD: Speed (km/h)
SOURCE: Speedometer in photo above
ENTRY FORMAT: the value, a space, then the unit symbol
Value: 160 km/h
